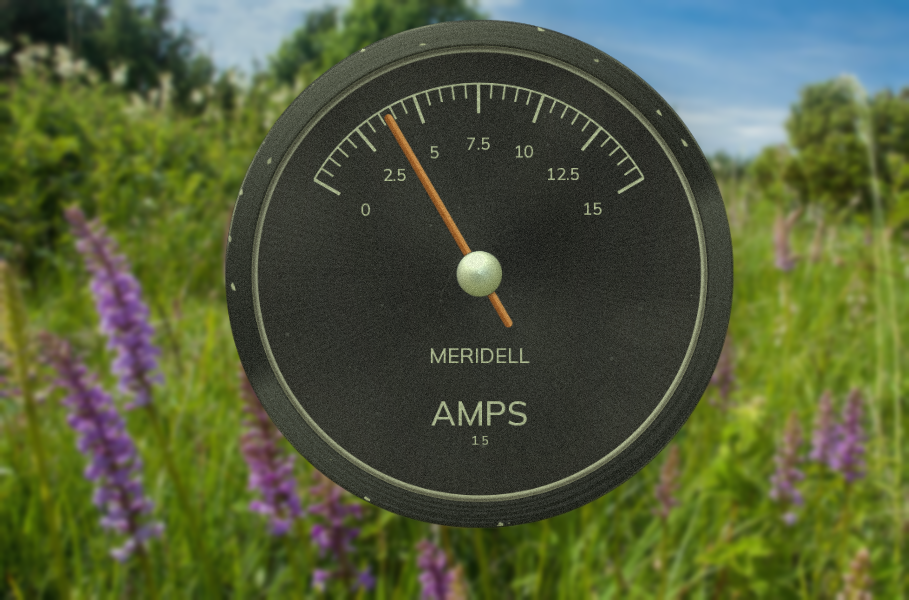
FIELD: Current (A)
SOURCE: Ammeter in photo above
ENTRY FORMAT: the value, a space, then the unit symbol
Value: 3.75 A
